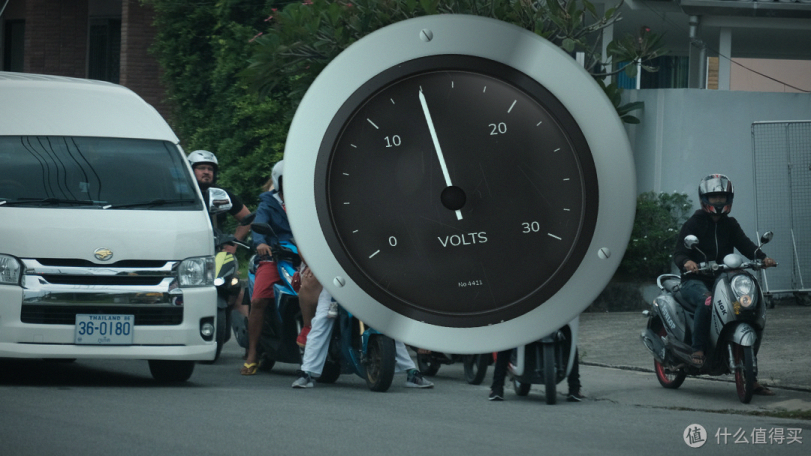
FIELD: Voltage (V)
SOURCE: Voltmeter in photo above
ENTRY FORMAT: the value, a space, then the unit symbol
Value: 14 V
